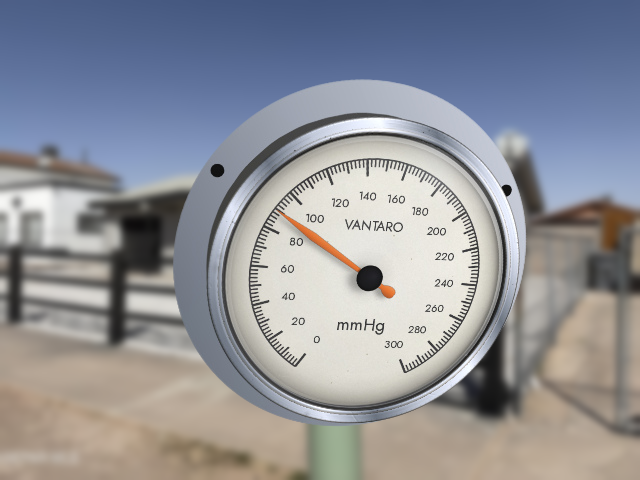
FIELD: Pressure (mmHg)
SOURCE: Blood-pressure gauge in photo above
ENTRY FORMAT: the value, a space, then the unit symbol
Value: 90 mmHg
